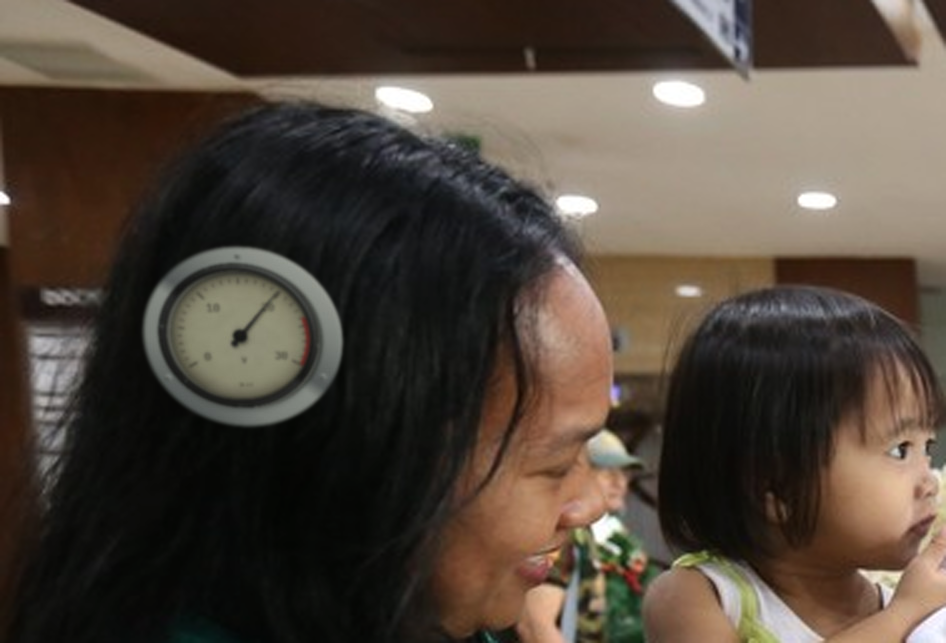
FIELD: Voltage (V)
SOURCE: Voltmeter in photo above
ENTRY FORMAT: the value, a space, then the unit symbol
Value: 20 V
